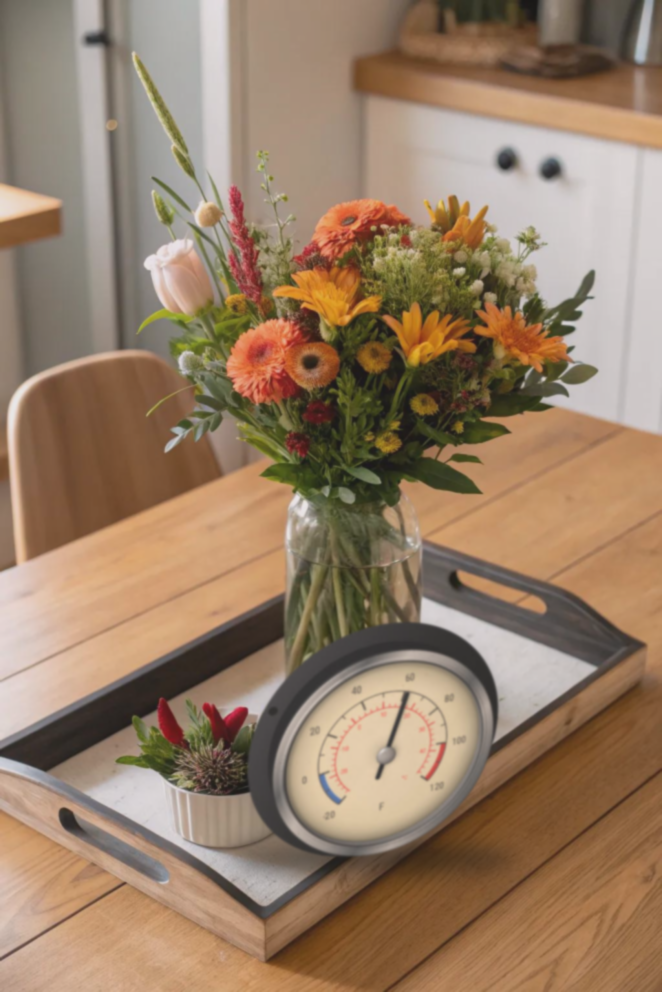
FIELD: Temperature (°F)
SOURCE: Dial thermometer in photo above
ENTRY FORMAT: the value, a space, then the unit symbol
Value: 60 °F
